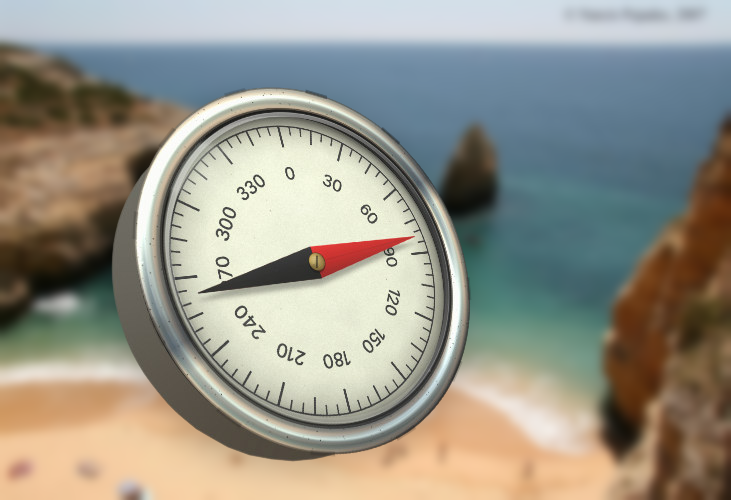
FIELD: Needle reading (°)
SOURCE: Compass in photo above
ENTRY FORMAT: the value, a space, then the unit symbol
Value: 82.5 °
